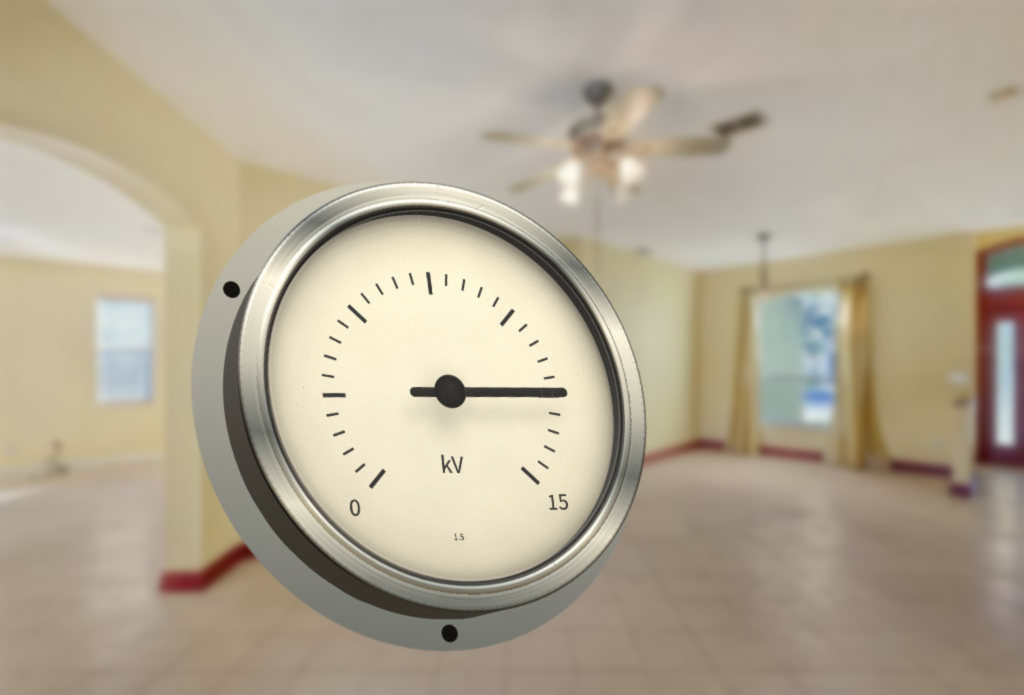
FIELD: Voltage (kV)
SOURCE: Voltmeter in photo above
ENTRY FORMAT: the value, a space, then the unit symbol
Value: 12.5 kV
